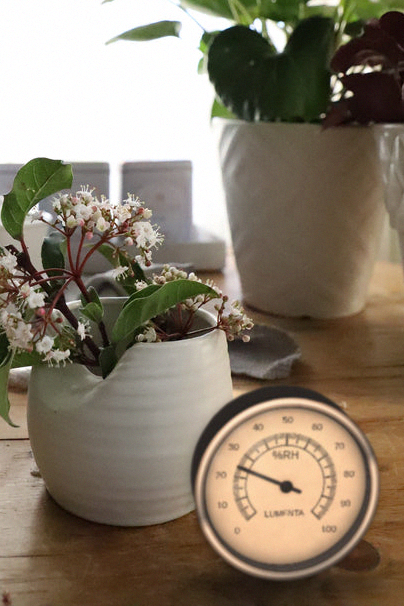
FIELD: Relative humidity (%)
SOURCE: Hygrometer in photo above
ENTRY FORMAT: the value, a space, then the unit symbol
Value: 25 %
